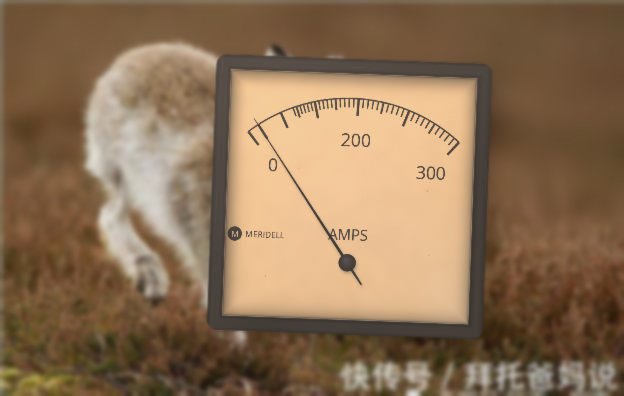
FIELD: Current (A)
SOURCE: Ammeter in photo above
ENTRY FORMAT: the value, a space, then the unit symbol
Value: 50 A
